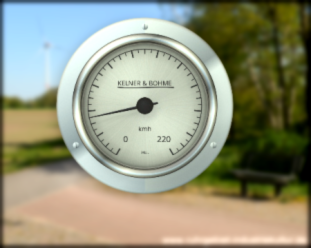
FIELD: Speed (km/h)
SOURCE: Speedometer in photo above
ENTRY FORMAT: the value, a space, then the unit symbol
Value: 35 km/h
